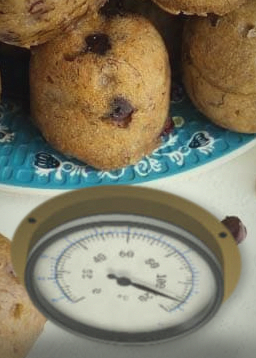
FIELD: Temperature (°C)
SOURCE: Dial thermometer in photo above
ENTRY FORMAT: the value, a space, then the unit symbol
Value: 110 °C
